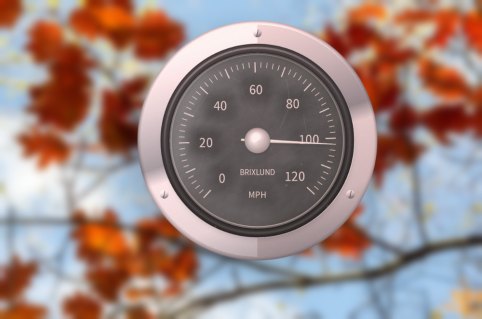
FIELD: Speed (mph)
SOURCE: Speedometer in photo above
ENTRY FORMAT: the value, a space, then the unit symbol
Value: 102 mph
